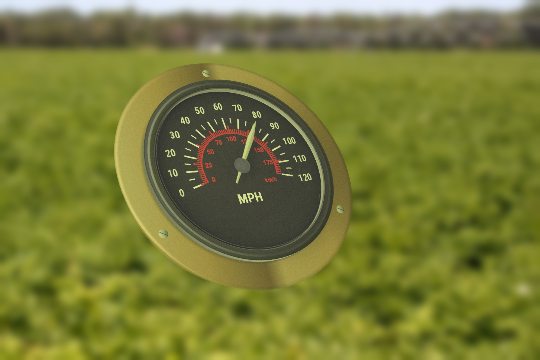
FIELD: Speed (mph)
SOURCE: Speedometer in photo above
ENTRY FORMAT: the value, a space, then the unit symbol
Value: 80 mph
